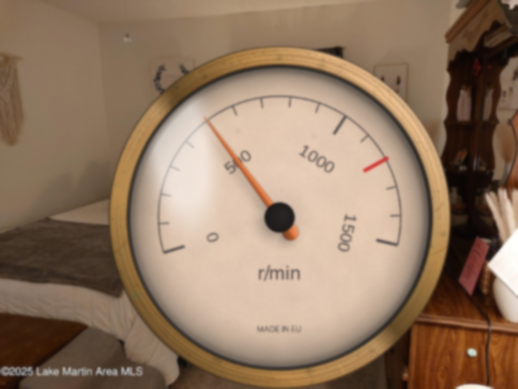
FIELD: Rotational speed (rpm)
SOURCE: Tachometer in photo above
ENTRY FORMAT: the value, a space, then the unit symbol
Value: 500 rpm
